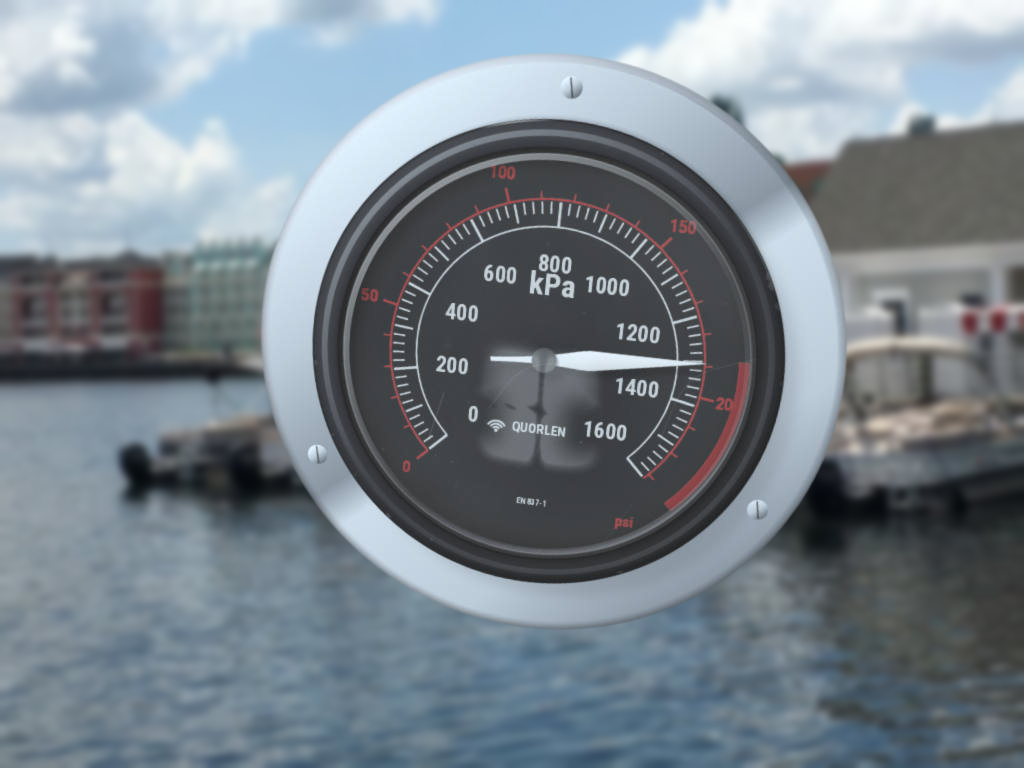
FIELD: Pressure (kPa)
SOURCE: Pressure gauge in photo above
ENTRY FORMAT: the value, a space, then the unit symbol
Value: 1300 kPa
